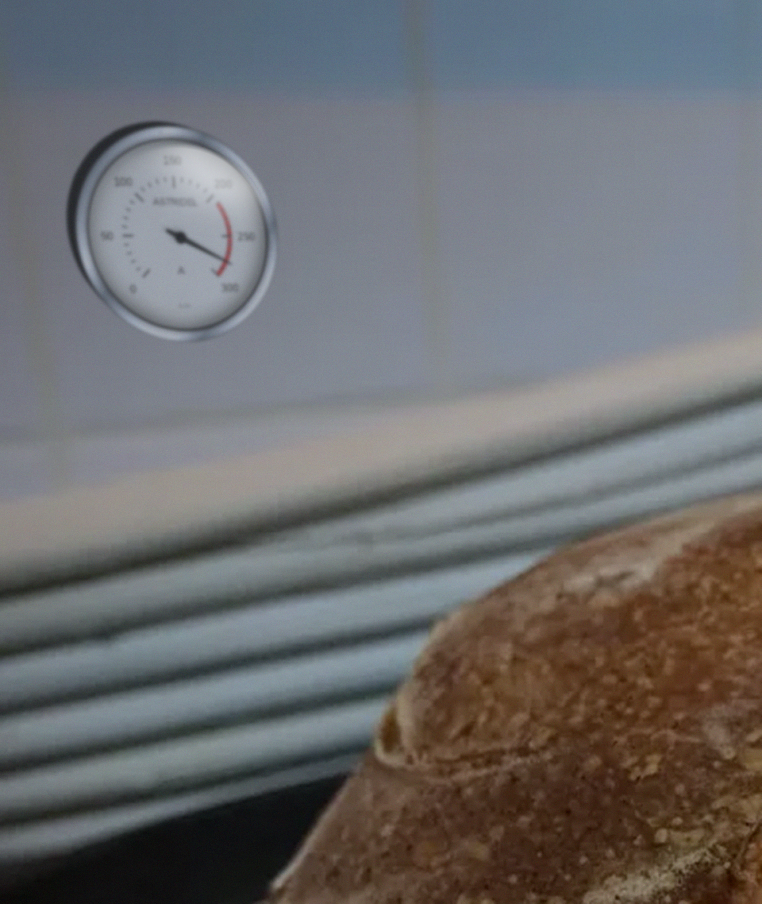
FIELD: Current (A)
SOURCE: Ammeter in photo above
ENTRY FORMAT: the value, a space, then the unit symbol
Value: 280 A
